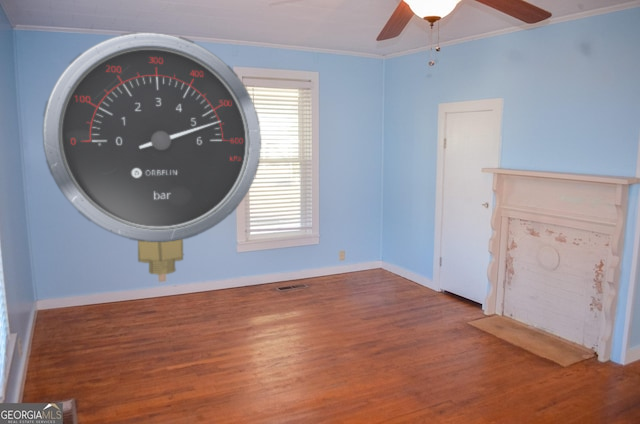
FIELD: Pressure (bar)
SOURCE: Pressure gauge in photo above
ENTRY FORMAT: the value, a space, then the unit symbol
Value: 5.4 bar
